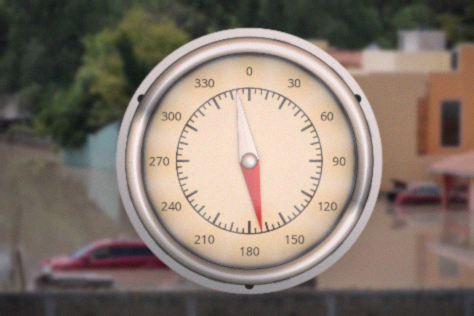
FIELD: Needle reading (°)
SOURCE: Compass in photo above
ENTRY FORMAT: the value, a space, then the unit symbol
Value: 170 °
